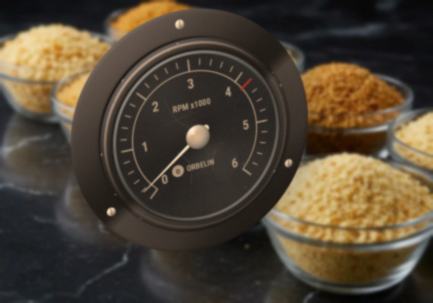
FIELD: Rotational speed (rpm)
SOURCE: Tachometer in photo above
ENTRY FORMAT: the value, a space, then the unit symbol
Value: 200 rpm
